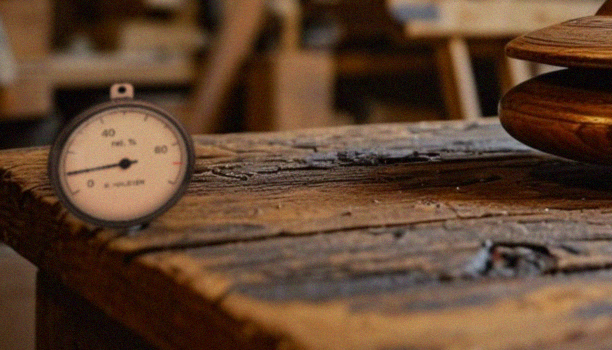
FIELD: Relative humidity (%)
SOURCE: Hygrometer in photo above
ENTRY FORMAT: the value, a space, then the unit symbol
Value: 10 %
